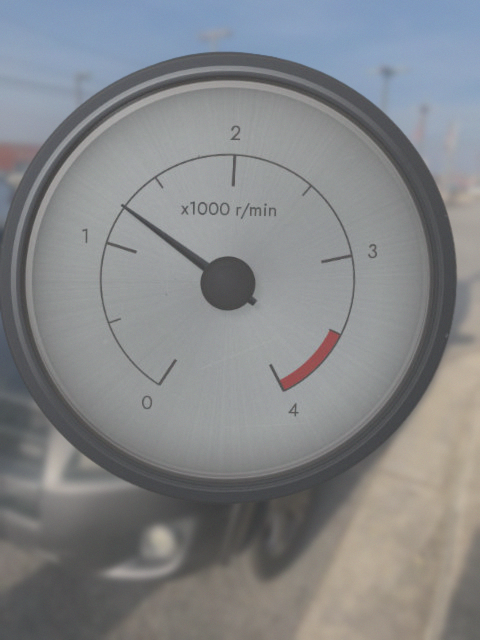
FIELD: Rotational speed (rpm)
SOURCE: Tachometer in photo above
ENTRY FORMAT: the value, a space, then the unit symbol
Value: 1250 rpm
